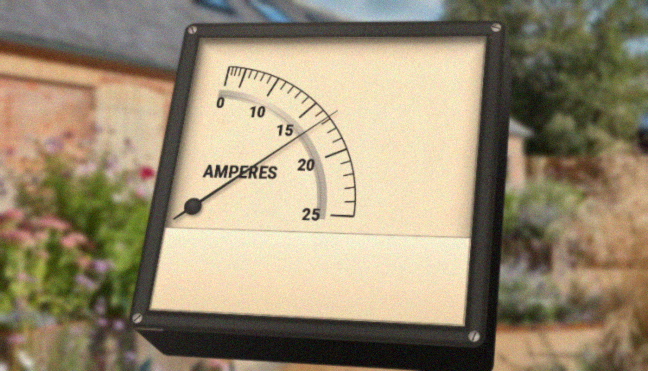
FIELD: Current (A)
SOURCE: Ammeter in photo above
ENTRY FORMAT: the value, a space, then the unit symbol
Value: 17 A
